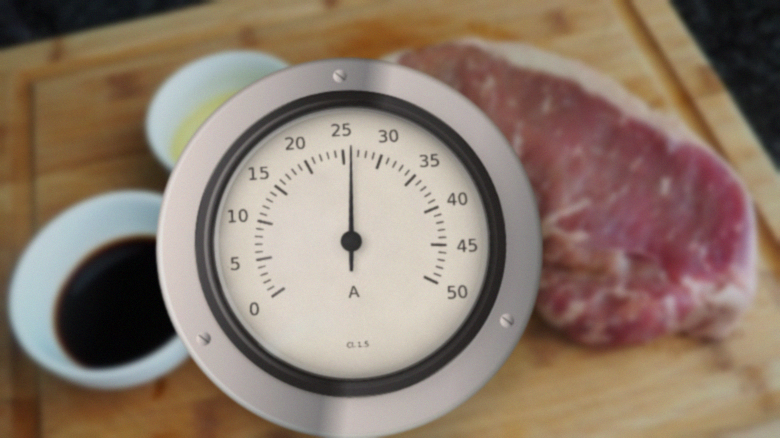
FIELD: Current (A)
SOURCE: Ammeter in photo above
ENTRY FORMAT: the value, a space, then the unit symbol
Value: 26 A
